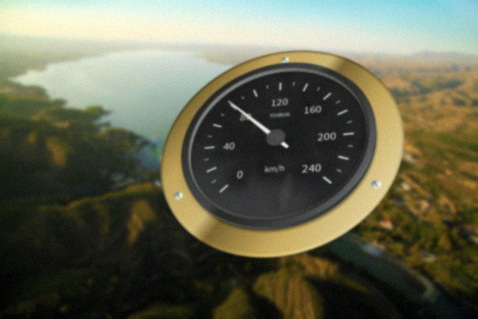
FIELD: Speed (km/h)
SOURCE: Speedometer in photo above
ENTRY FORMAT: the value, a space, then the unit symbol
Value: 80 km/h
